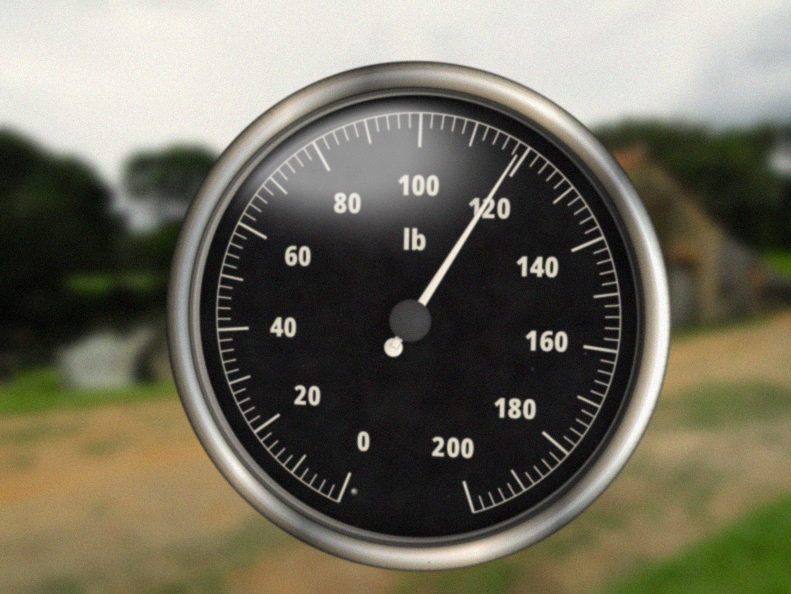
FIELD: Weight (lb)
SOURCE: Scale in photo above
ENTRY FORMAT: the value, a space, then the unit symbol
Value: 119 lb
